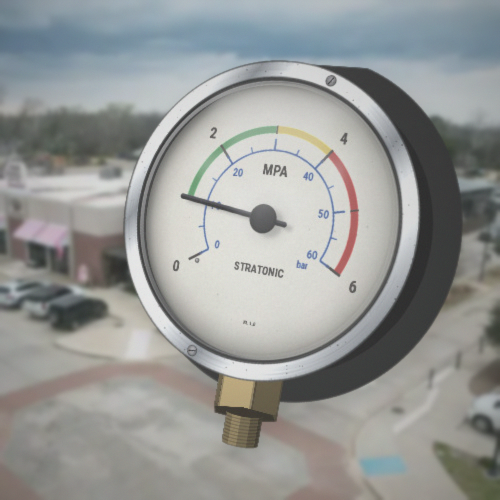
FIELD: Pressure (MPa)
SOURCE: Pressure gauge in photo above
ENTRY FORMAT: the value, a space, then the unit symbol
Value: 1 MPa
